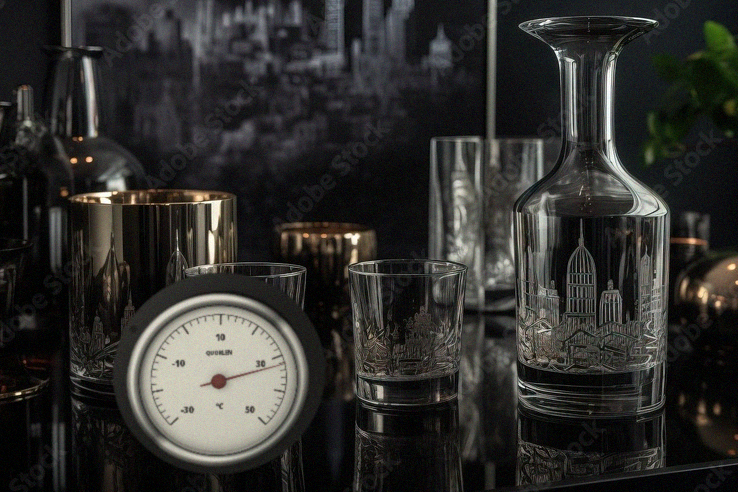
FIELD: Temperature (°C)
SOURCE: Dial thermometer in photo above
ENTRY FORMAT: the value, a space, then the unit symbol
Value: 32 °C
